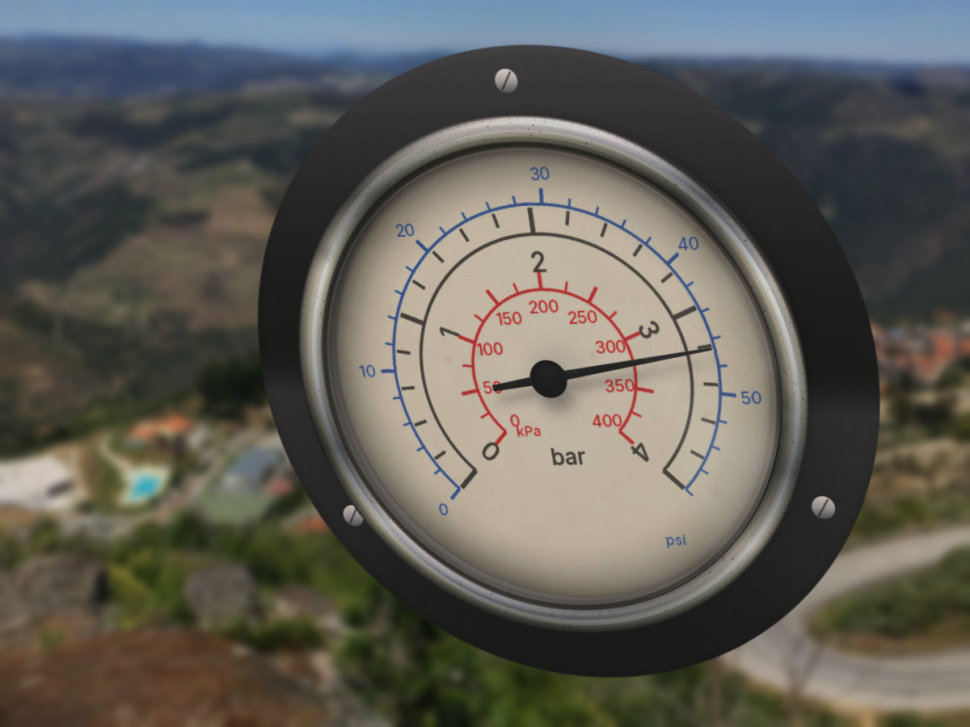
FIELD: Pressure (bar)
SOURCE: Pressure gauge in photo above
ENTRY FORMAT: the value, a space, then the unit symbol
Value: 3.2 bar
